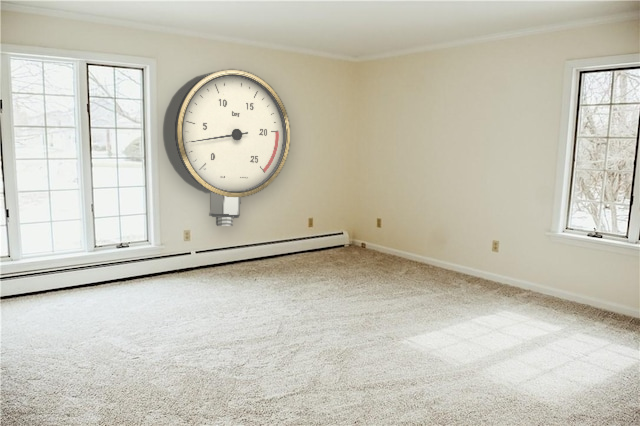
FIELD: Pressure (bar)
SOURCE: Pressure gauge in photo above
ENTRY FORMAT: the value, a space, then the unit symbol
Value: 3 bar
